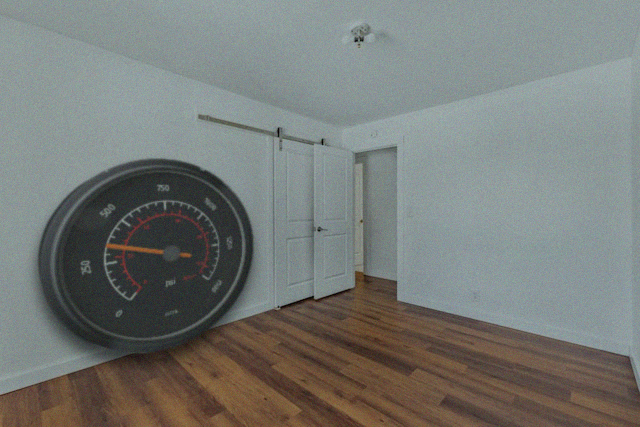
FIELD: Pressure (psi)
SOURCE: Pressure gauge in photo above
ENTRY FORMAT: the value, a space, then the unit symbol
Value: 350 psi
